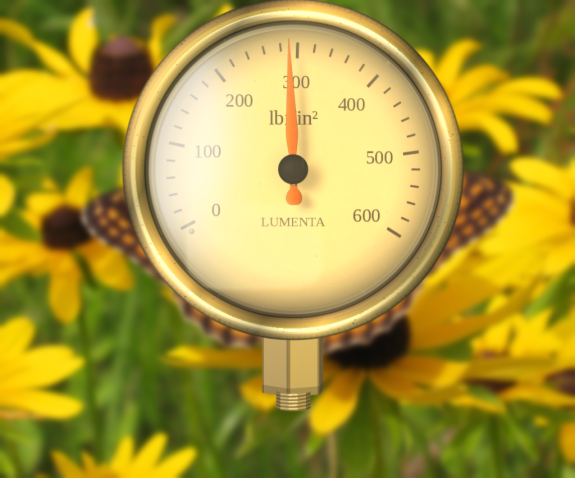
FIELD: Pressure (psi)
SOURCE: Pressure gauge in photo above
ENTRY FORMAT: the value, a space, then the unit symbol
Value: 290 psi
